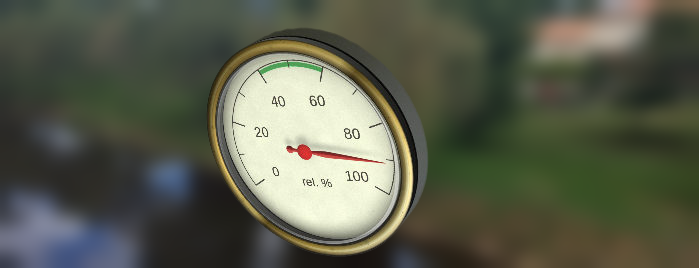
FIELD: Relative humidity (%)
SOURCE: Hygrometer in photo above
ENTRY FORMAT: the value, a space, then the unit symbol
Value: 90 %
